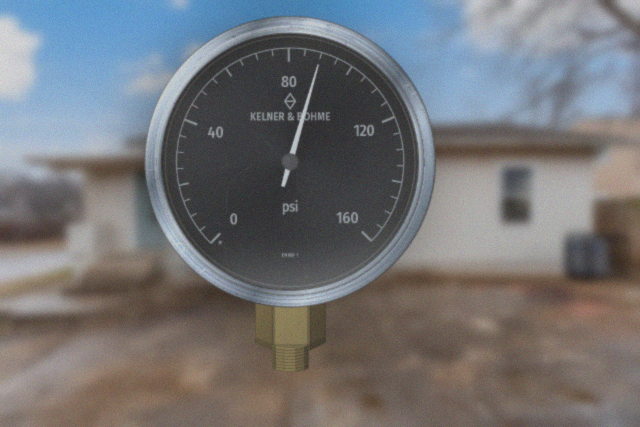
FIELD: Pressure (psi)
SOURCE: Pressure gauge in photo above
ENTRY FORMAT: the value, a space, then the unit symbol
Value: 90 psi
